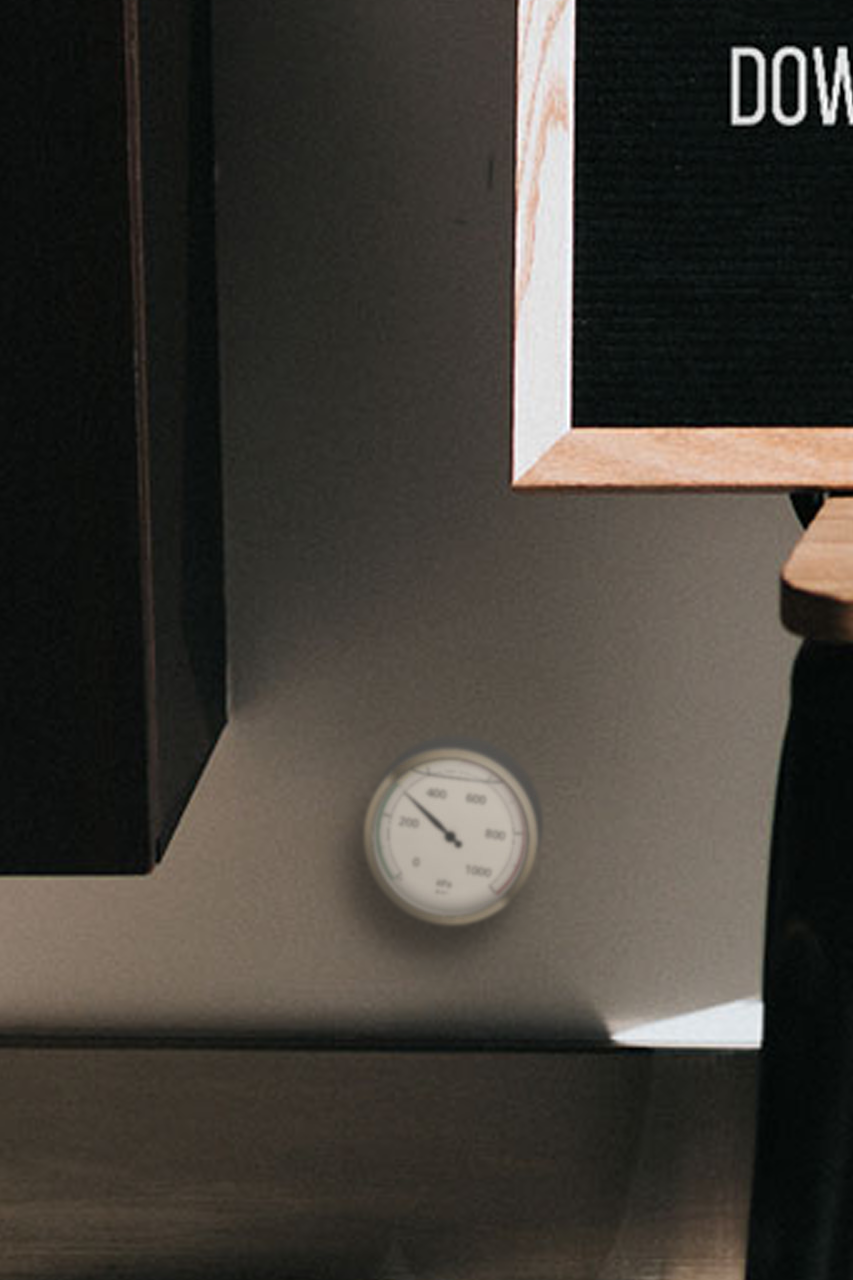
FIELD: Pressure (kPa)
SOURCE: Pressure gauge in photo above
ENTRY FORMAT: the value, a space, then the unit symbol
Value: 300 kPa
